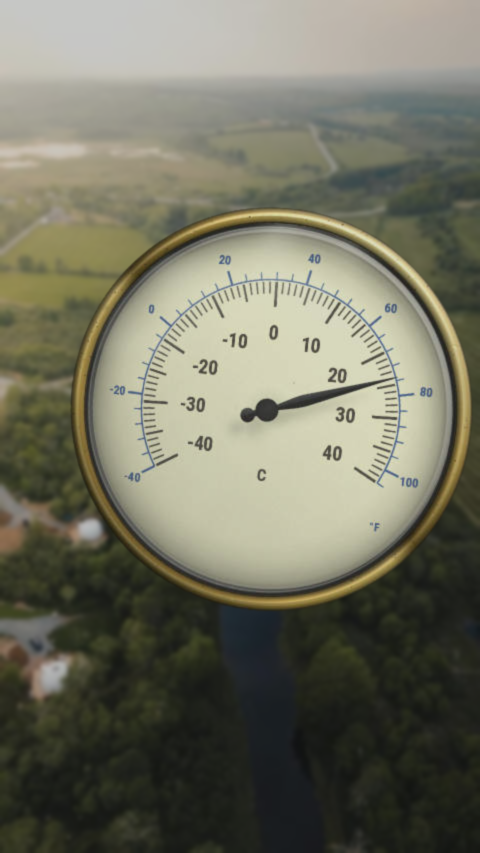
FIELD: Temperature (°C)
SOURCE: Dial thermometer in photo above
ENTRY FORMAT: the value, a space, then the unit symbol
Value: 24 °C
